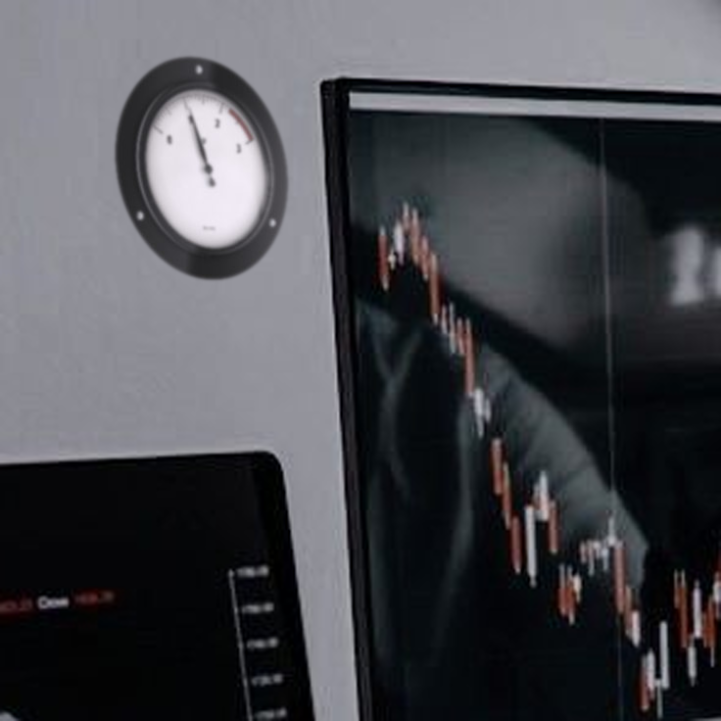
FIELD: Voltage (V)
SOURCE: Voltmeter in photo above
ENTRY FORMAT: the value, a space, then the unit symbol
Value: 1 V
